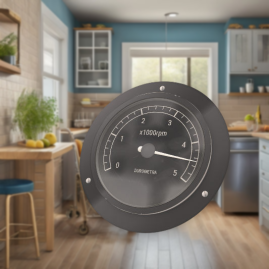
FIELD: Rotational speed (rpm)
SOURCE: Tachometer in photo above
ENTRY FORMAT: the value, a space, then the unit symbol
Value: 4500 rpm
